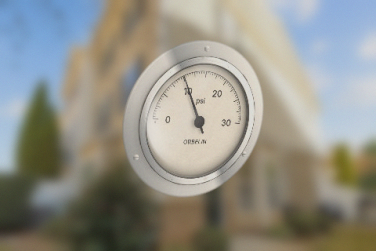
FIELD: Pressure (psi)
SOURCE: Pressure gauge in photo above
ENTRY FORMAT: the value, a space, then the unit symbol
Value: 10 psi
